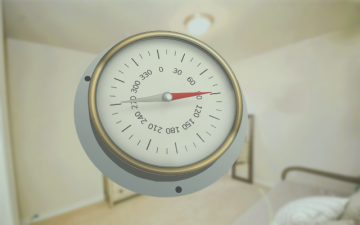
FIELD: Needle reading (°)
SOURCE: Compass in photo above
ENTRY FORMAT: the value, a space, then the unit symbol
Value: 90 °
